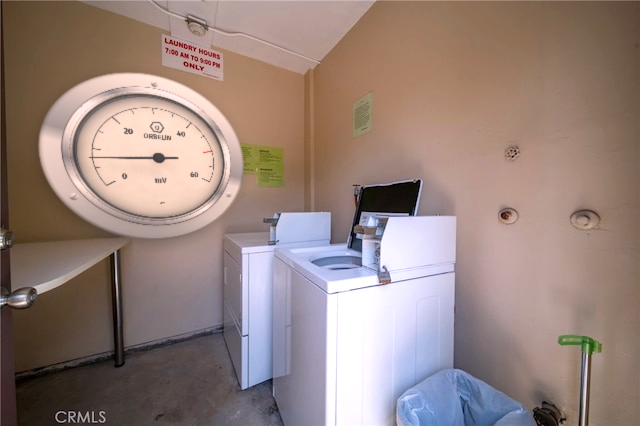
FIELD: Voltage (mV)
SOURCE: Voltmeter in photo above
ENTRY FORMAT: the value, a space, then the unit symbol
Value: 7.5 mV
